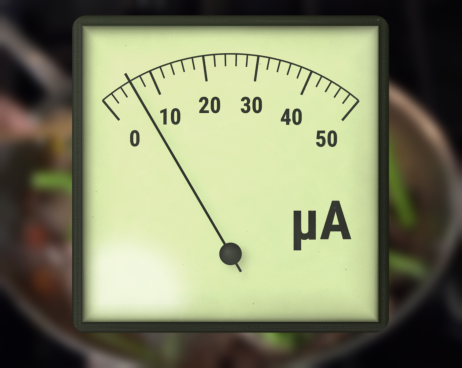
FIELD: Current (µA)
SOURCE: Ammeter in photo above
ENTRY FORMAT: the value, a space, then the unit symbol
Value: 6 µA
